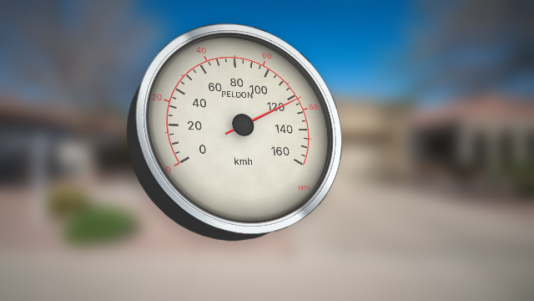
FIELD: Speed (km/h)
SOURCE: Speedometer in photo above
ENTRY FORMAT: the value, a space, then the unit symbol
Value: 122.5 km/h
